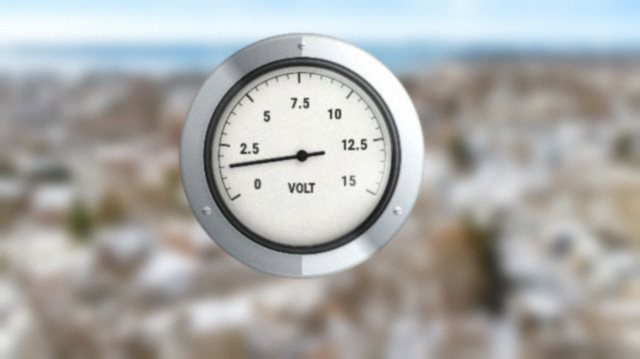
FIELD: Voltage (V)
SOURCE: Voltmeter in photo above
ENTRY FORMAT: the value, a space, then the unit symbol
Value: 1.5 V
